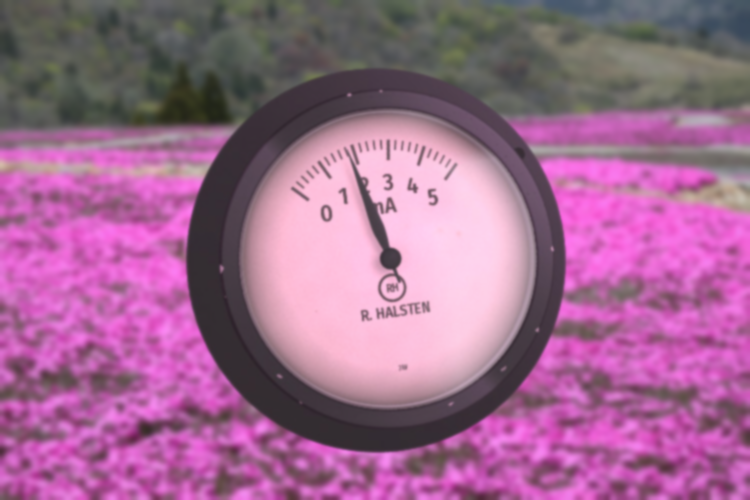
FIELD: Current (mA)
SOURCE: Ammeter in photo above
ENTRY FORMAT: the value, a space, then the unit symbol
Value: 1.8 mA
